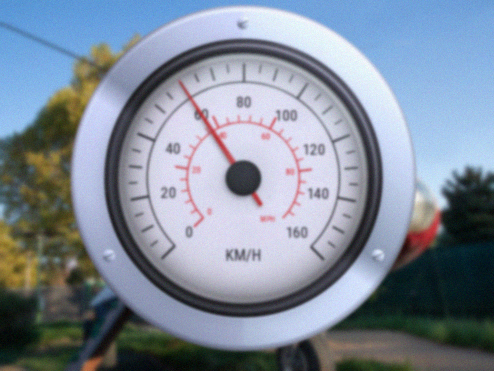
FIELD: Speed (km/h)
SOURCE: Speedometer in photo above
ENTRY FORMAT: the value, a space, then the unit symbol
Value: 60 km/h
